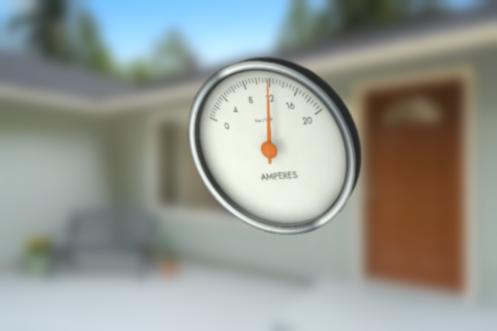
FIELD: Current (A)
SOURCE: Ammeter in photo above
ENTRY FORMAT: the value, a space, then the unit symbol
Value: 12 A
